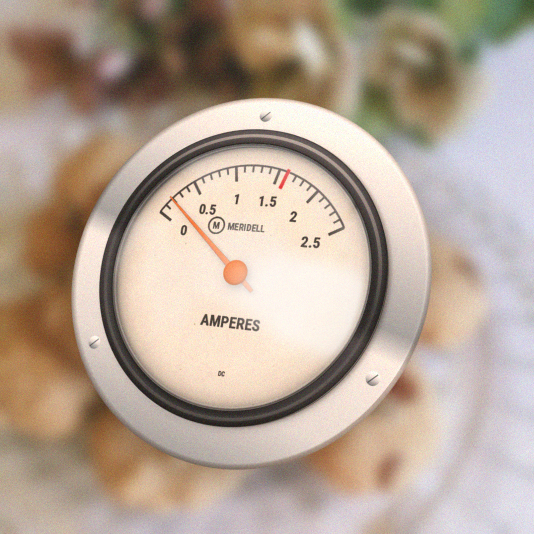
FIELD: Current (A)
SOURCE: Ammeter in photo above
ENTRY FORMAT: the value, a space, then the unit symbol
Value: 0.2 A
